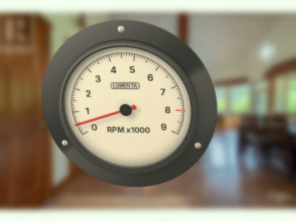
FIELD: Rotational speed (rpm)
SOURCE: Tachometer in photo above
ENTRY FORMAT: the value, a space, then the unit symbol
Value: 500 rpm
